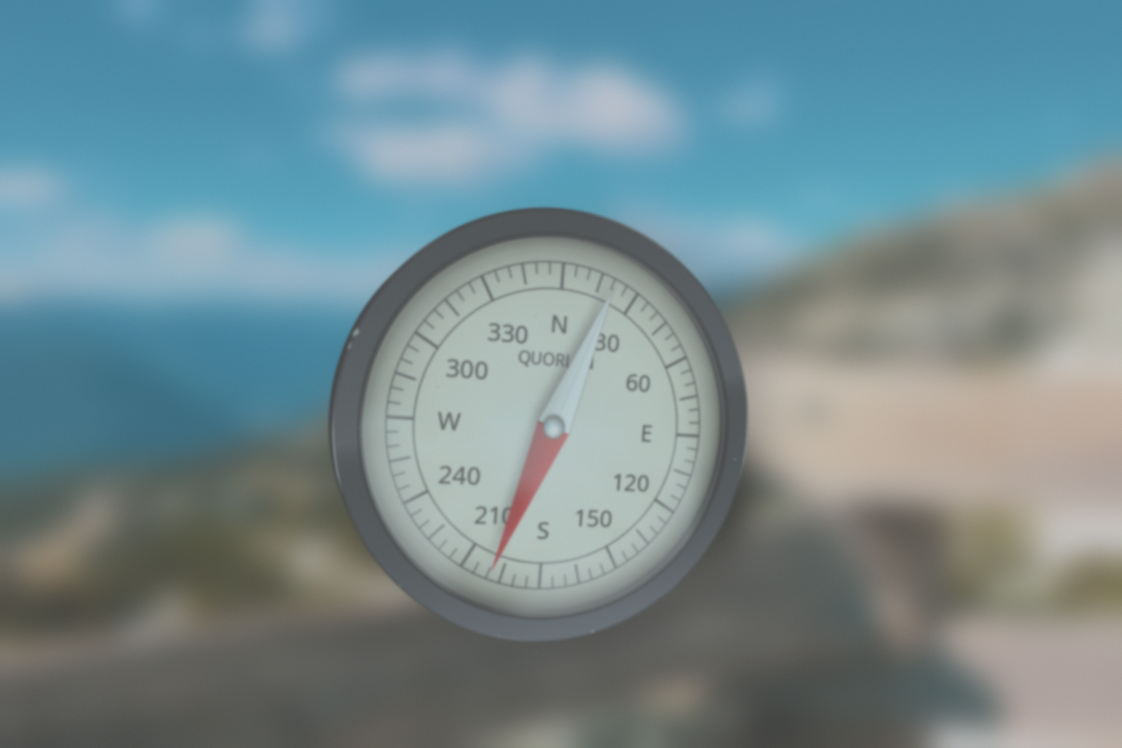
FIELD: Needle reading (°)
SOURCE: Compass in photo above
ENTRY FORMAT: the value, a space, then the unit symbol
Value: 200 °
